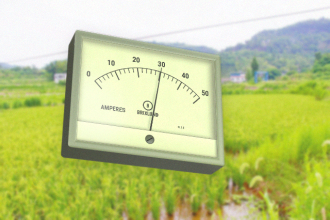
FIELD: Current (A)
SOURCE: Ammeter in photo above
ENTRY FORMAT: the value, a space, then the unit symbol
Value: 30 A
